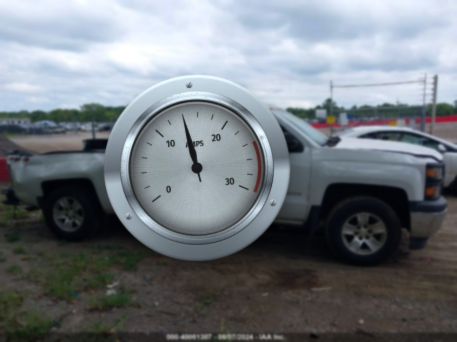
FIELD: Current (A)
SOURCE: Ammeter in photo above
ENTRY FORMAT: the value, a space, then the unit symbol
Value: 14 A
